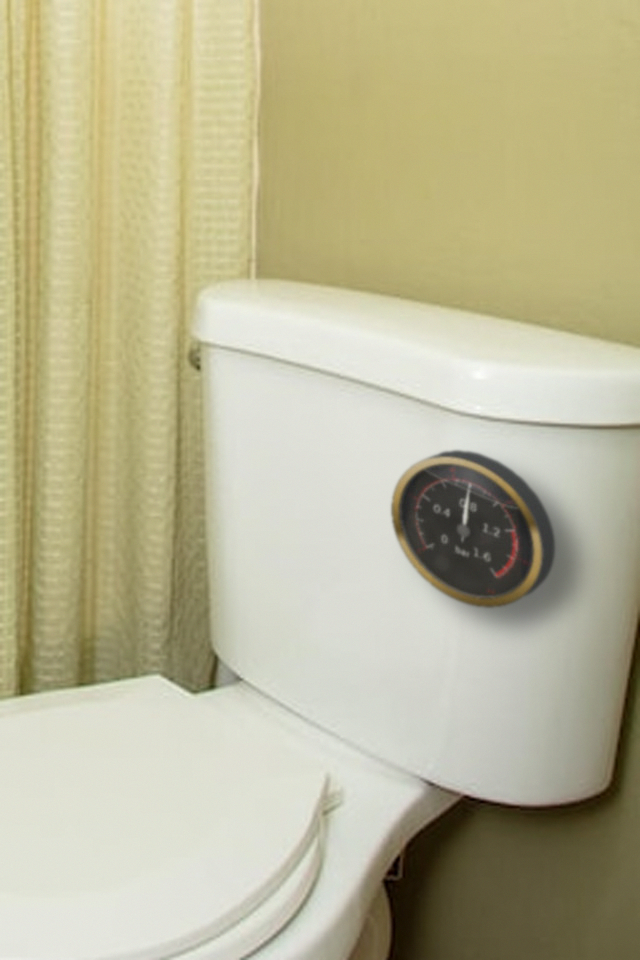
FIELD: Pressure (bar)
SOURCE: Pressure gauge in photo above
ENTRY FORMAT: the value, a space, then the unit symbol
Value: 0.8 bar
